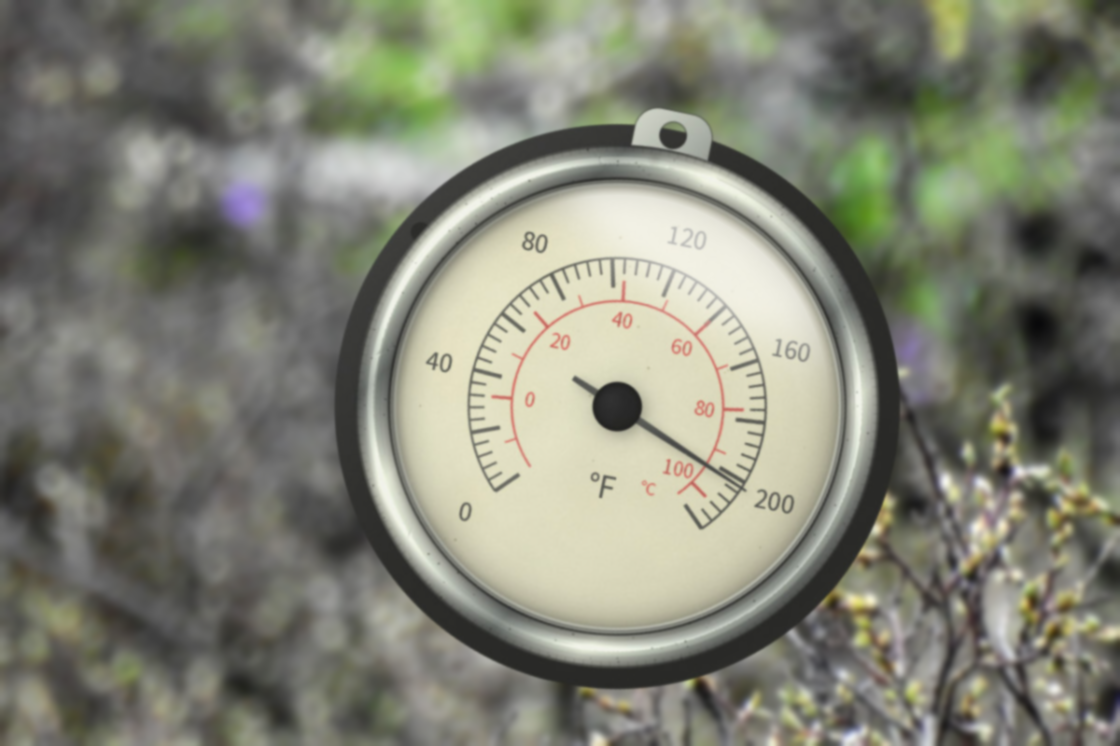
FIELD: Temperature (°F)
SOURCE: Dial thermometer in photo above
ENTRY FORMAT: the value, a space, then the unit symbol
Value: 202 °F
